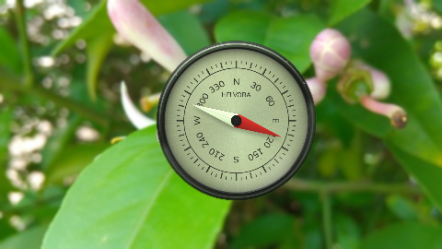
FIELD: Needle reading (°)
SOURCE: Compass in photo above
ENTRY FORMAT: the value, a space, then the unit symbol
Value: 110 °
